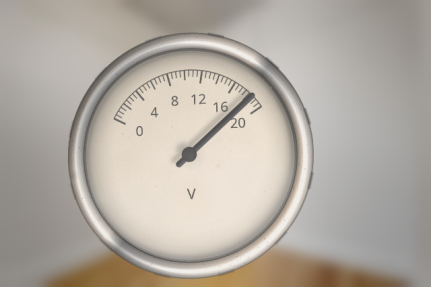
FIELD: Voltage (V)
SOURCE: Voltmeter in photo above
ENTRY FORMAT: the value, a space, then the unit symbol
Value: 18.5 V
